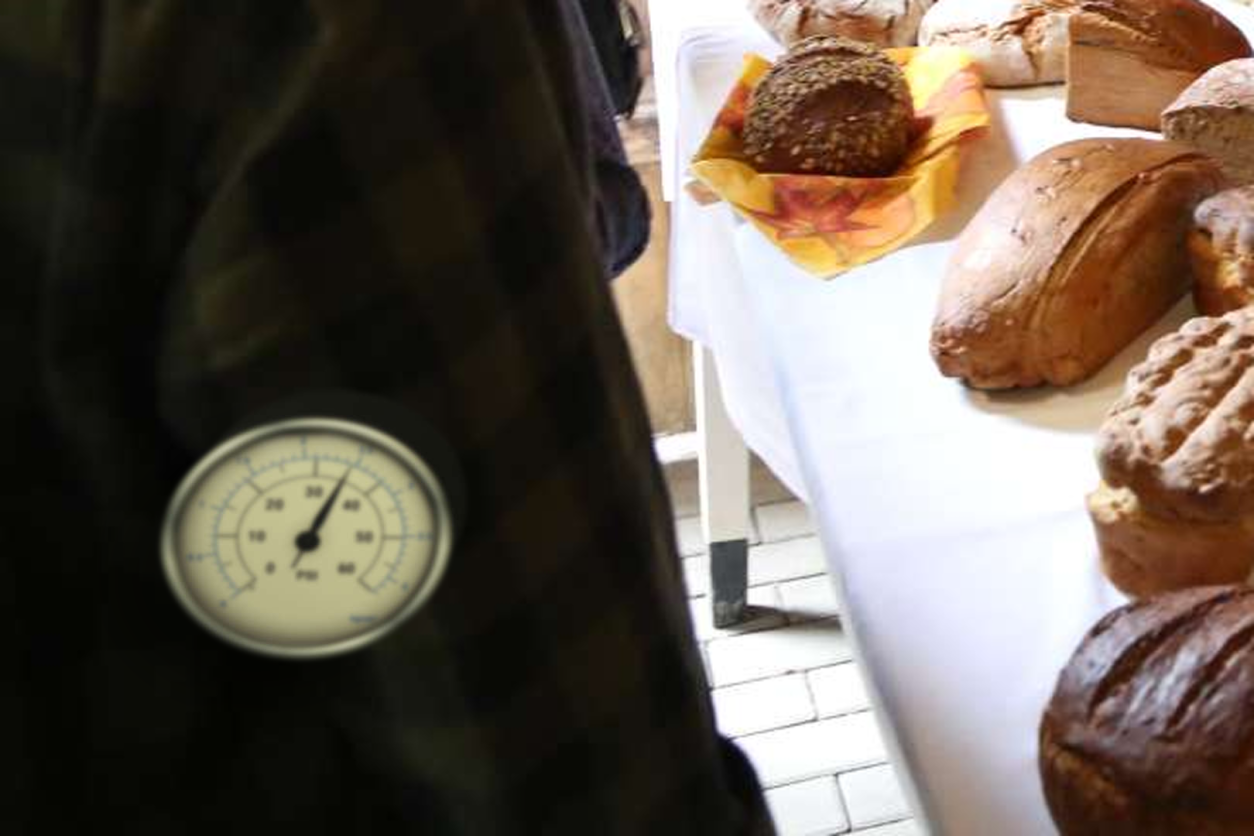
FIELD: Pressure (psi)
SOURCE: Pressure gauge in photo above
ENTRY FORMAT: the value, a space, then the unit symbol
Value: 35 psi
